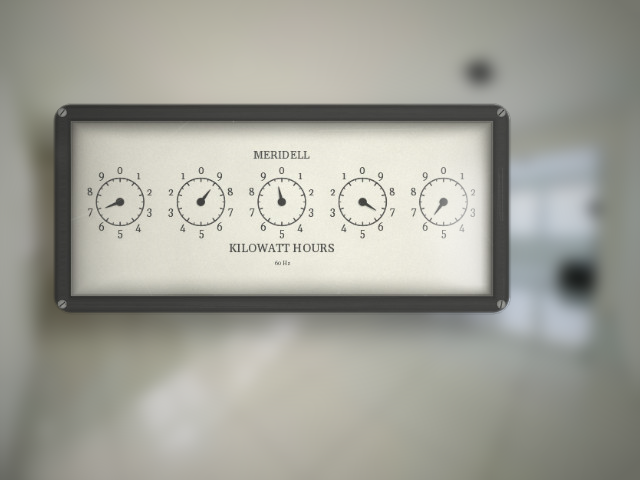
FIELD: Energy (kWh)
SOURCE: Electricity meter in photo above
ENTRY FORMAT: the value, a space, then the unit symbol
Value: 68966 kWh
